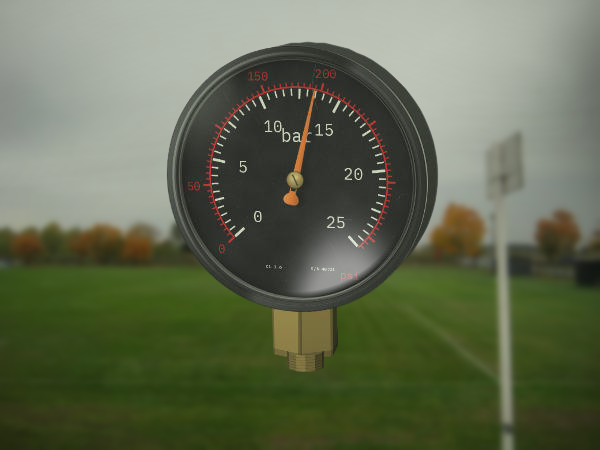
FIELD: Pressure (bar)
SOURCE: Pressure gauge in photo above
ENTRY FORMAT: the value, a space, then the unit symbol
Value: 13.5 bar
